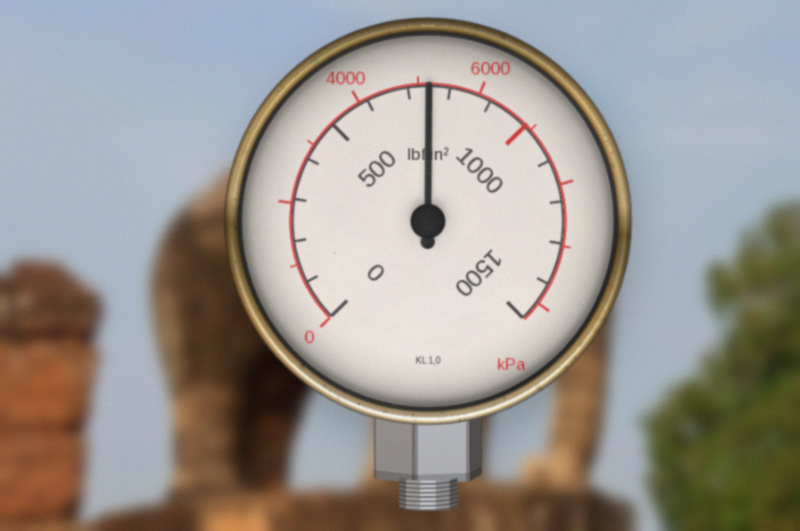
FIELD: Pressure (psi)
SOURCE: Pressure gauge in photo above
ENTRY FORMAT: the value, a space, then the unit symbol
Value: 750 psi
